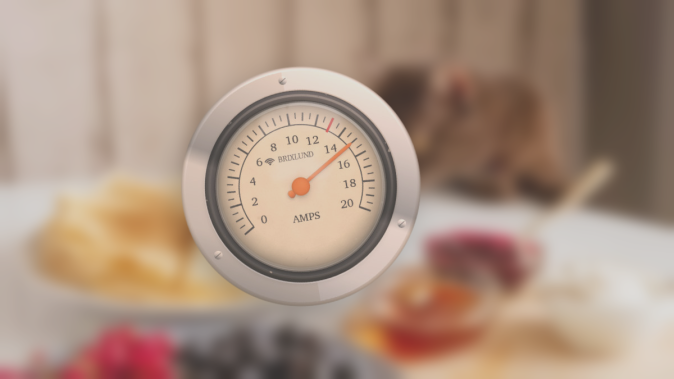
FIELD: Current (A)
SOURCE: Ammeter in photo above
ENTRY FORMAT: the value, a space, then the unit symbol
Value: 15 A
